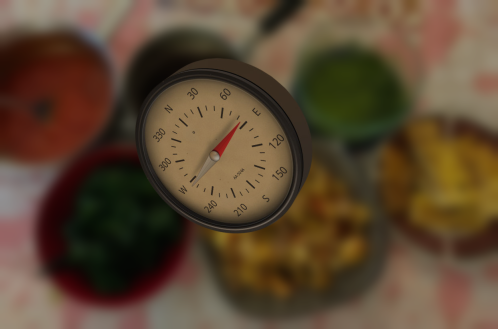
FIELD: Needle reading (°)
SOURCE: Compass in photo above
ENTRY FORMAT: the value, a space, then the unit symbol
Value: 85 °
